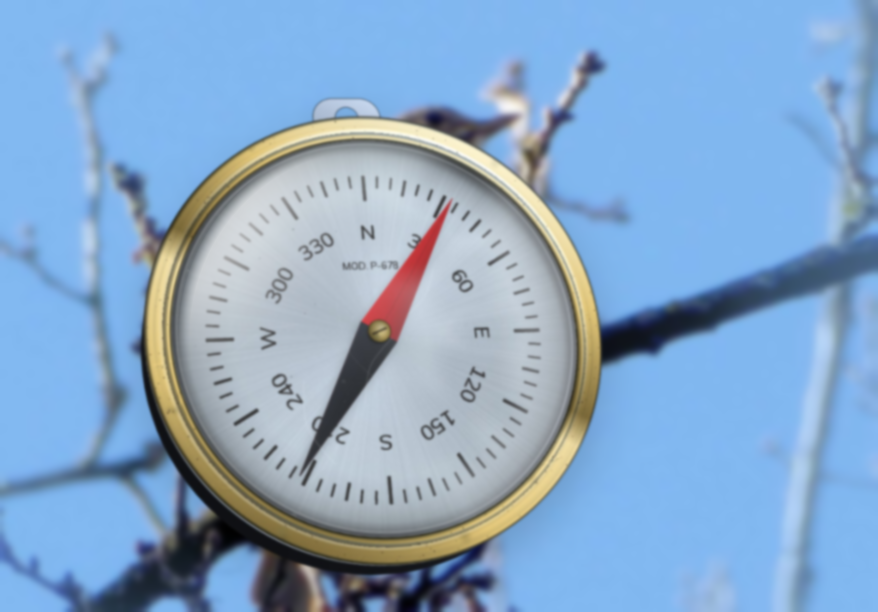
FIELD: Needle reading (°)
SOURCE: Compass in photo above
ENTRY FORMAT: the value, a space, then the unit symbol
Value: 32.5 °
